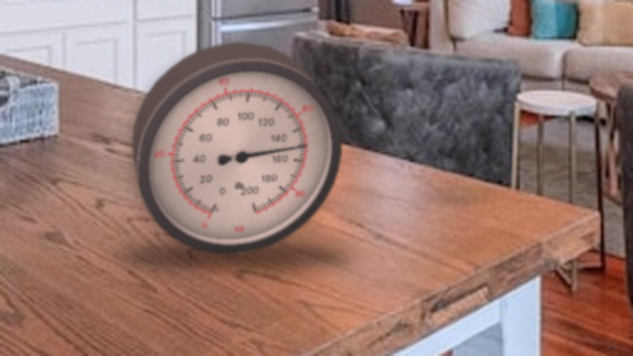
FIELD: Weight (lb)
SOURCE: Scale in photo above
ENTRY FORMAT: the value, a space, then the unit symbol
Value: 150 lb
